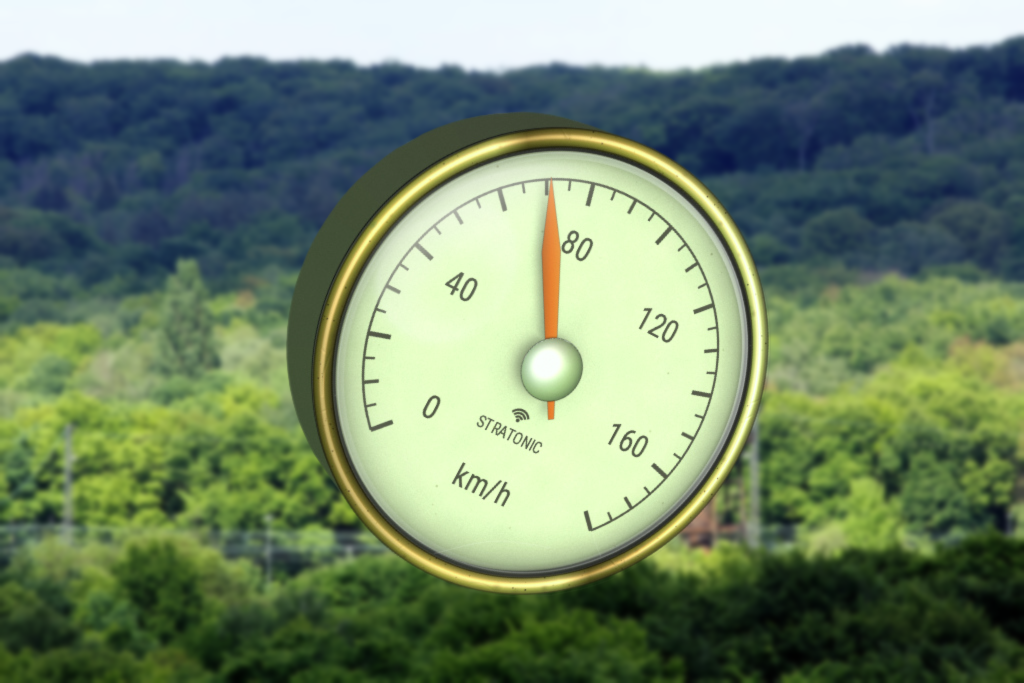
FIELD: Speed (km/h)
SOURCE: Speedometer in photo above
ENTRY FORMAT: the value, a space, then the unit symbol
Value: 70 km/h
